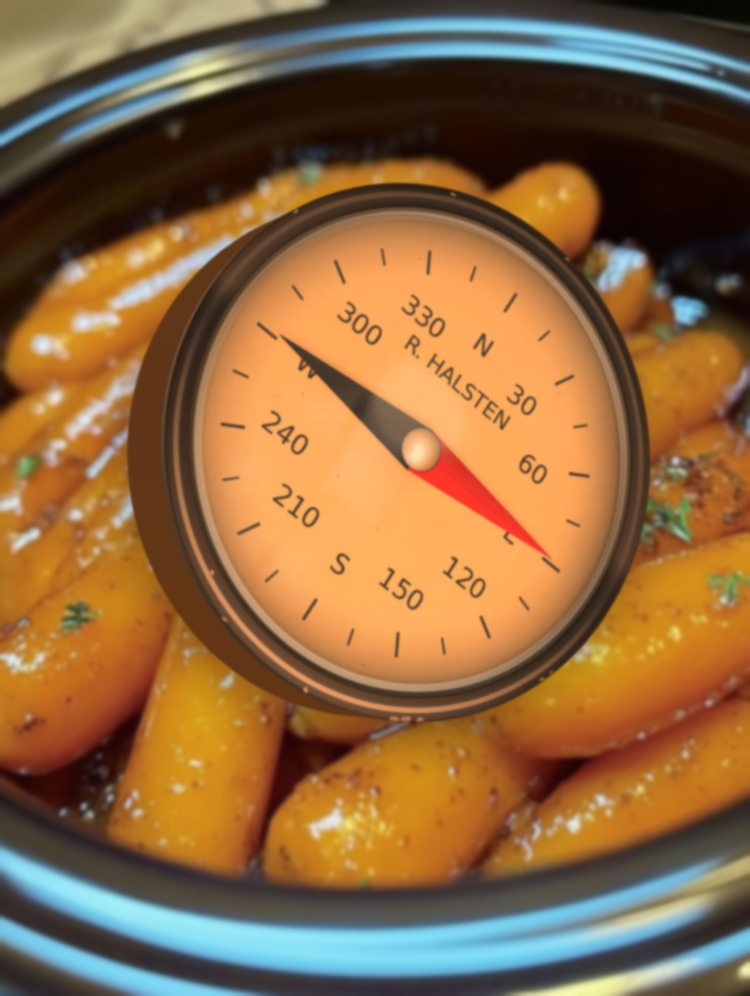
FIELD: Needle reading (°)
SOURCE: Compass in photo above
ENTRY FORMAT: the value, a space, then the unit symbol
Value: 90 °
